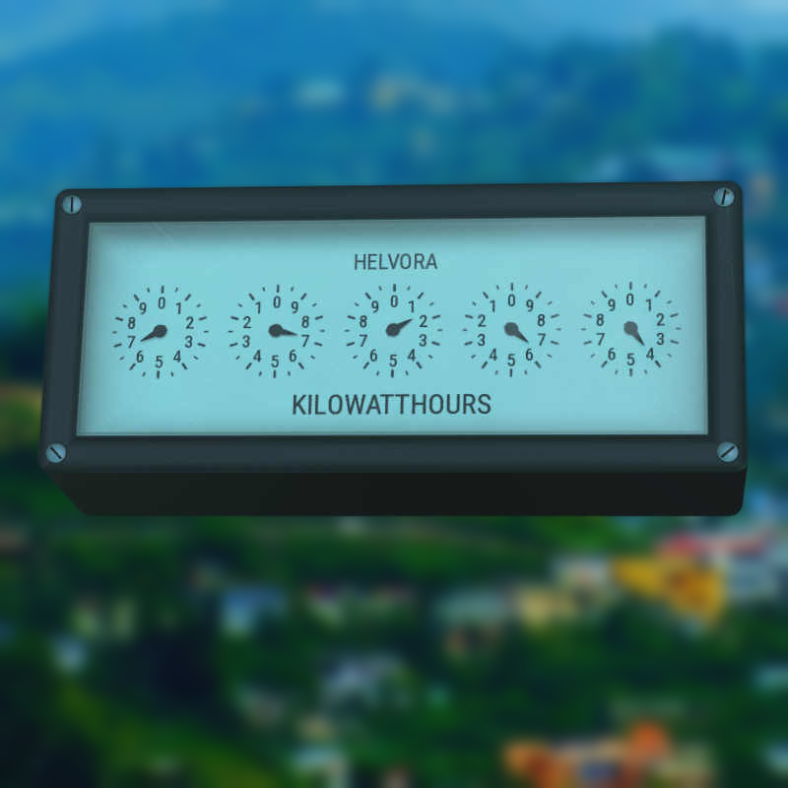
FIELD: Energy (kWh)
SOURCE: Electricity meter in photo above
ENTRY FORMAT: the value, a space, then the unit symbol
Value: 67164 kWh
